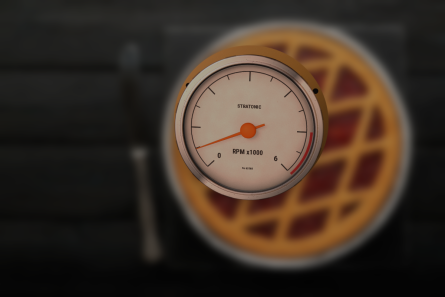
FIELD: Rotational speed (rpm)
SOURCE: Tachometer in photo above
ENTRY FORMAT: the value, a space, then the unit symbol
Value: 500 rpm
